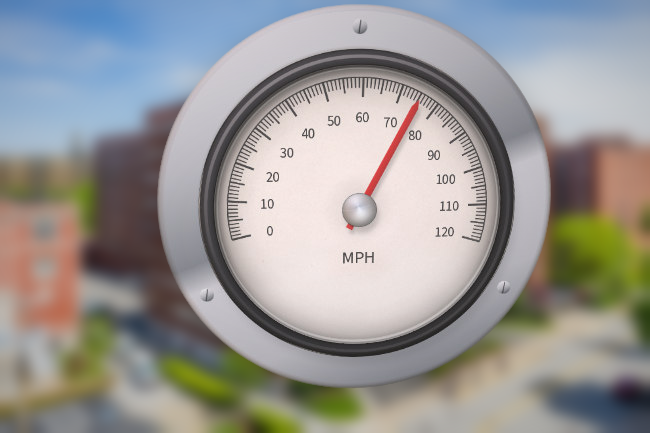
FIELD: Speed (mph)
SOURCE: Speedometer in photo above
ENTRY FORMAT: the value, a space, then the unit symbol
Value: 75 mph
